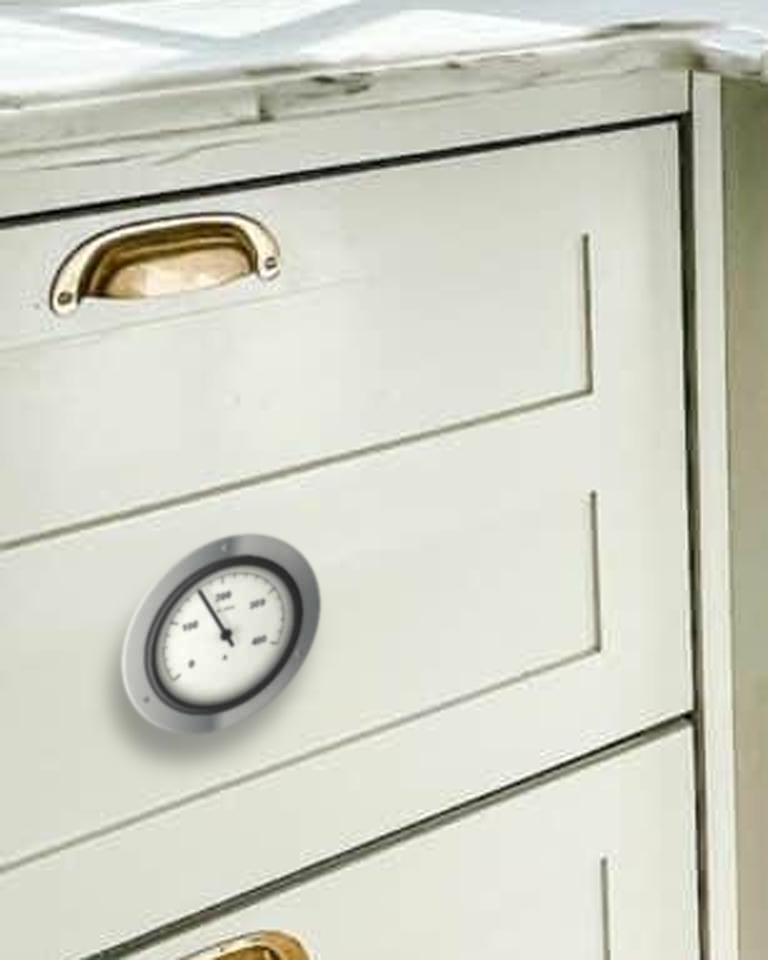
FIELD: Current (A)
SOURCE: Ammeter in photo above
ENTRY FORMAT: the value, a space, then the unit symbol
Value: 160 A
